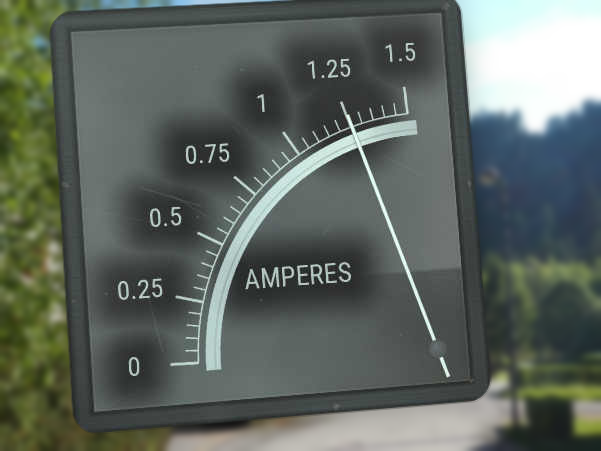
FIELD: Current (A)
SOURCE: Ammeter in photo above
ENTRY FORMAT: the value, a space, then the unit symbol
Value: 1.25 A
